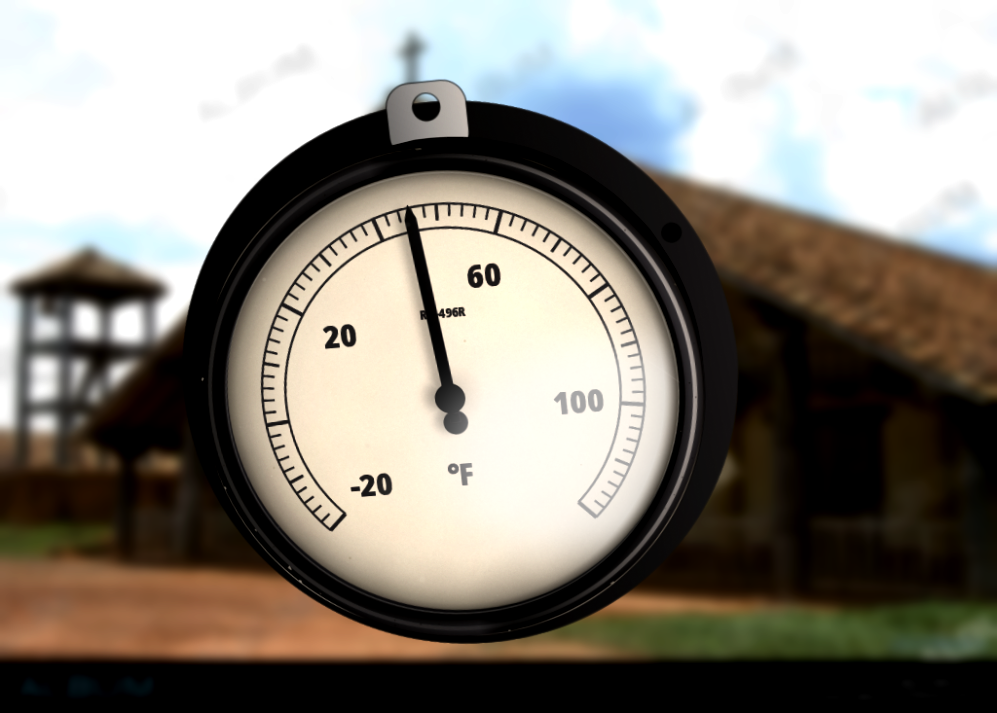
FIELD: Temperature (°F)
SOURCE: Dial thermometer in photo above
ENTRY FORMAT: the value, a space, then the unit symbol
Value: 46 °F
